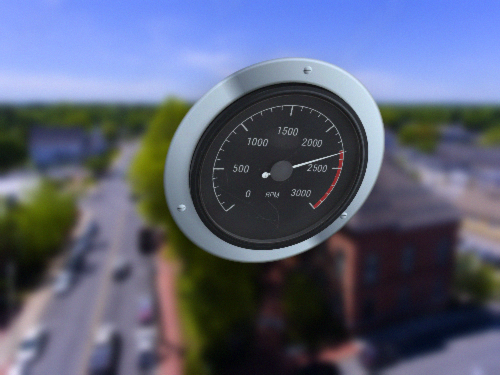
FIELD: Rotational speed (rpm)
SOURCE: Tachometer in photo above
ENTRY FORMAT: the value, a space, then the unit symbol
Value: 2300 rpm
